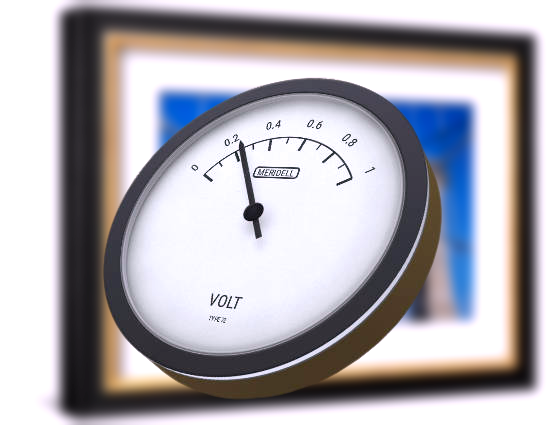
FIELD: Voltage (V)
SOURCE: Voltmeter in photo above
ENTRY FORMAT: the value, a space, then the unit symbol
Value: 0.25 V
